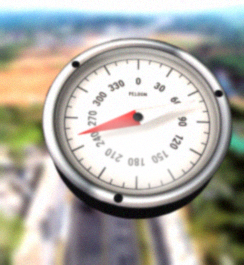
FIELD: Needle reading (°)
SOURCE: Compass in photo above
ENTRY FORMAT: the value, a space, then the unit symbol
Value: 250 °
